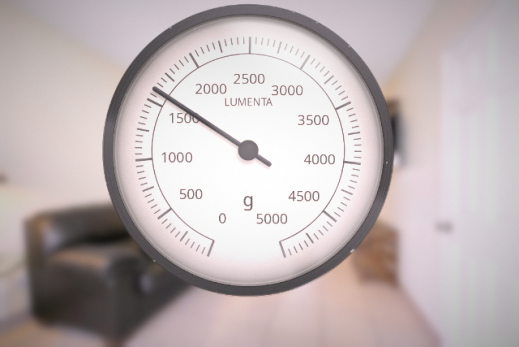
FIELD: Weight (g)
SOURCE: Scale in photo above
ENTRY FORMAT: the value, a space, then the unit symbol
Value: 1600 g
